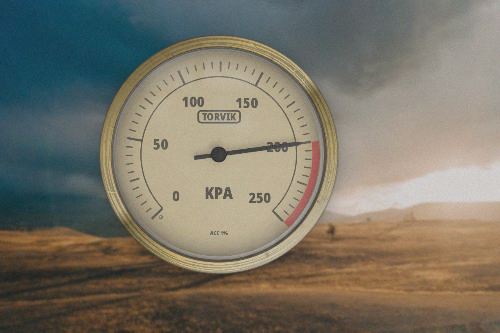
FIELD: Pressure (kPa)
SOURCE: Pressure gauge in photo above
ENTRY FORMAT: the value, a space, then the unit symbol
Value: 200 kPa
